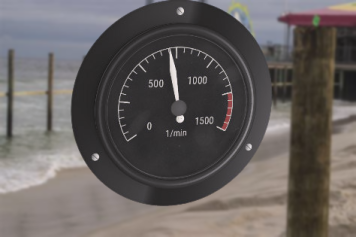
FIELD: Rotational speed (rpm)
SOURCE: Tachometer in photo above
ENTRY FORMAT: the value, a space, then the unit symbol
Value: 700 rpm
